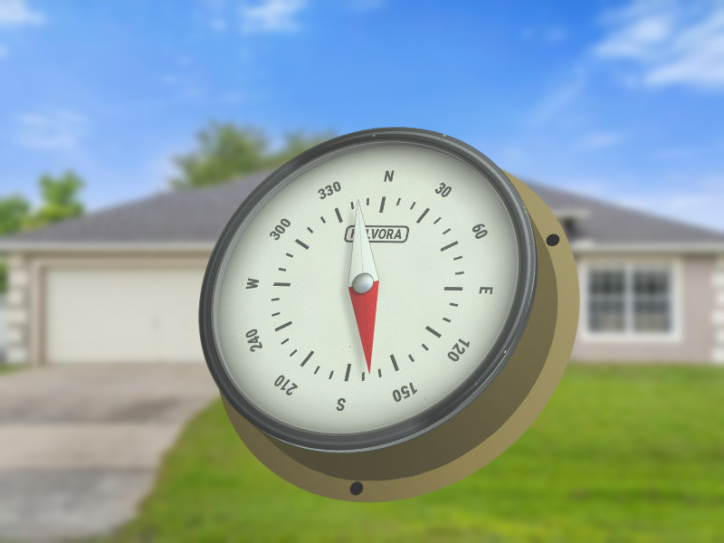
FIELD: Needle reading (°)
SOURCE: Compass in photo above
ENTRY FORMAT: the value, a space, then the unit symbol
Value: 165 °
